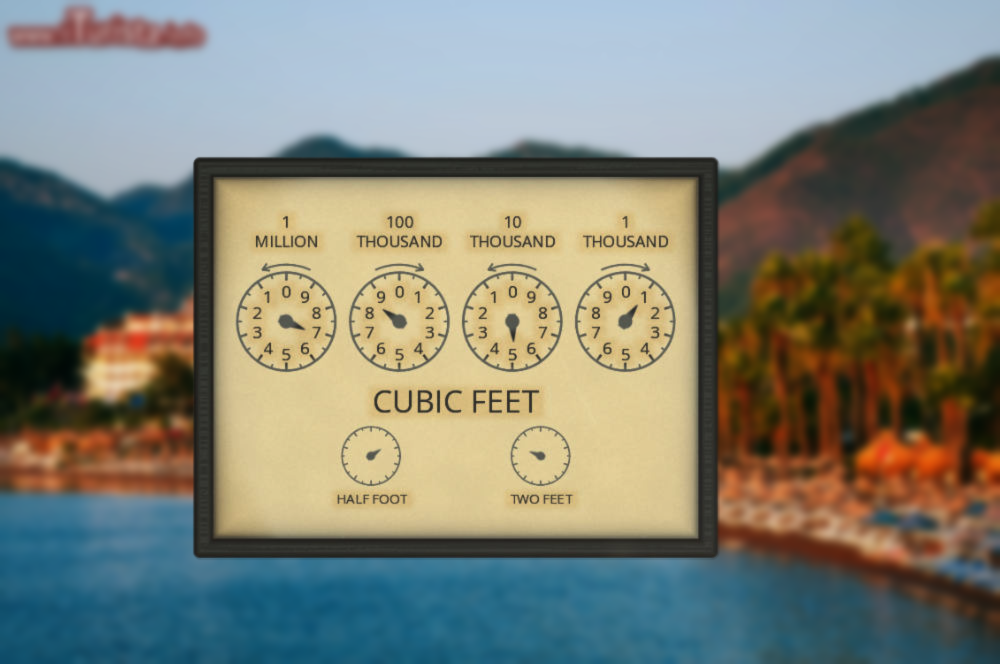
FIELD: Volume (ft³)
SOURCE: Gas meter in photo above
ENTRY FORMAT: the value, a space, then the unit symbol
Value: 685100 ft³
